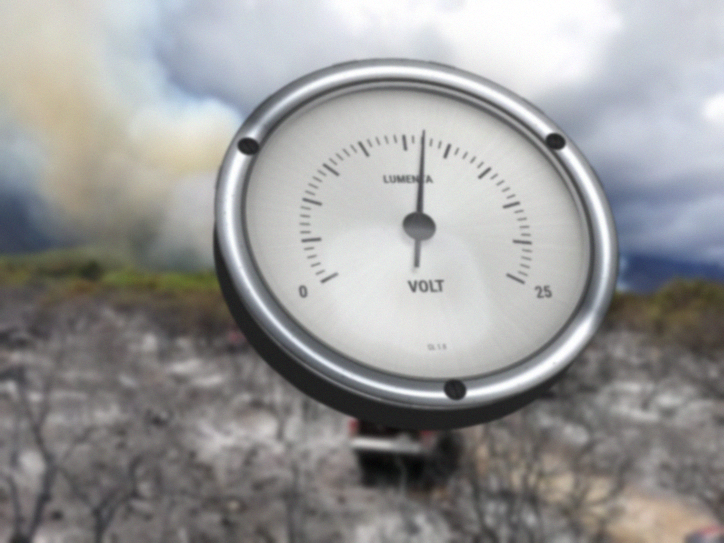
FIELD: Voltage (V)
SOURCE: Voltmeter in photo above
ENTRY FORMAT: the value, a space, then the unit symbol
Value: 13.5 V
